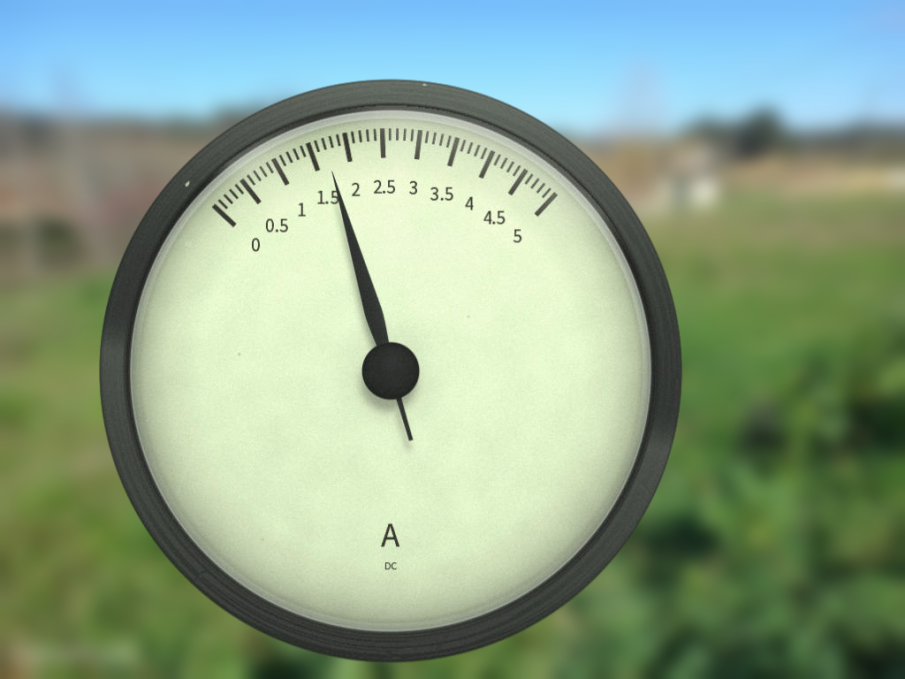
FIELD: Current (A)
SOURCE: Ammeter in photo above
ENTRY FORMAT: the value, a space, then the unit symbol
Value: 1.7 A
